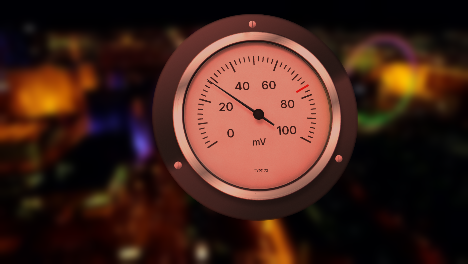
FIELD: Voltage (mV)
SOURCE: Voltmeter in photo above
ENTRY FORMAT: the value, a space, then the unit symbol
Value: 28 mV
